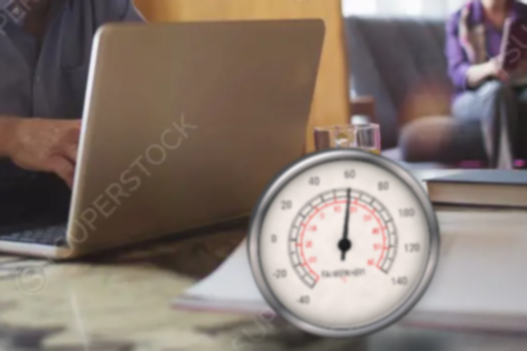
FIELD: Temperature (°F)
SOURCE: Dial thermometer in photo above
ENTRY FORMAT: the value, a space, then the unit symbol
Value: 60 °F
